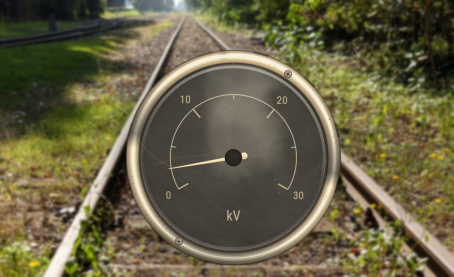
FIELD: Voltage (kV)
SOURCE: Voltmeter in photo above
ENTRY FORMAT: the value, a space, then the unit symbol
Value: 2.5 kV
